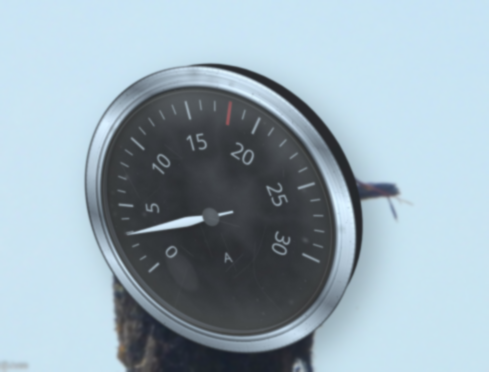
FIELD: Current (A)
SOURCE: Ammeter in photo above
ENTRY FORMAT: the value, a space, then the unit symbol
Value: 3 A
